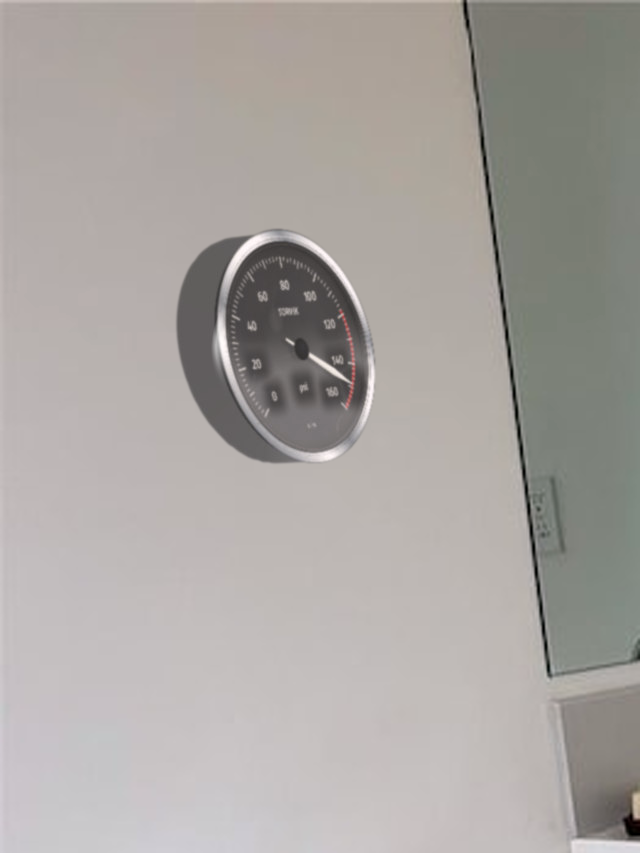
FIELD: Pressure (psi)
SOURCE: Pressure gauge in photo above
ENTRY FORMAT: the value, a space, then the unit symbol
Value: 150 psi
